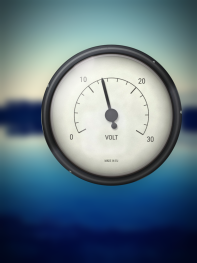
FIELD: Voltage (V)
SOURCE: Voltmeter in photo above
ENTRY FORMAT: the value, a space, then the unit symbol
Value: 13 V
